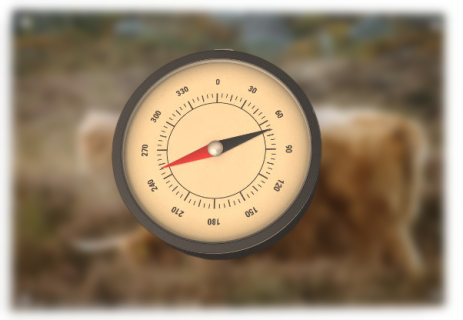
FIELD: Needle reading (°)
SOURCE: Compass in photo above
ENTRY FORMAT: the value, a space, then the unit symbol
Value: 250 °
